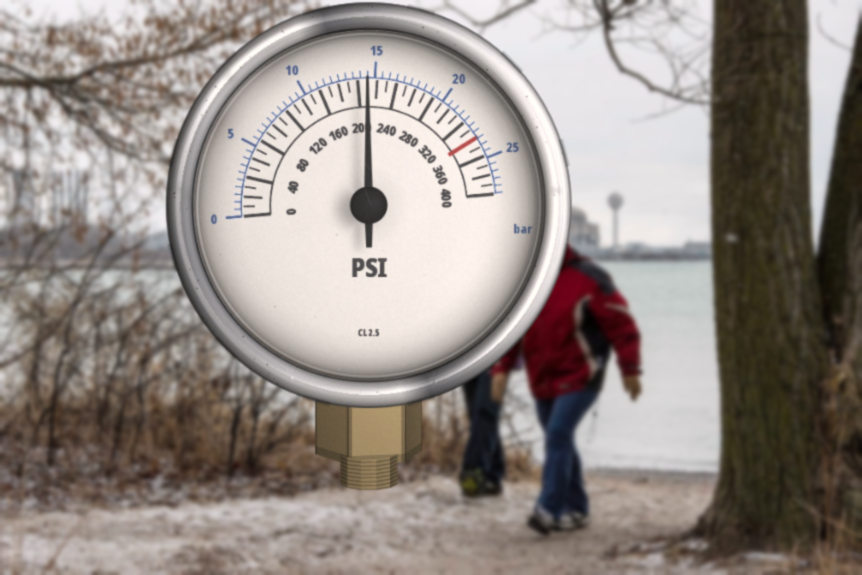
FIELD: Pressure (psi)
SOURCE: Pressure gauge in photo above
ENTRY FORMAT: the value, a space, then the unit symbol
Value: 210 psi
